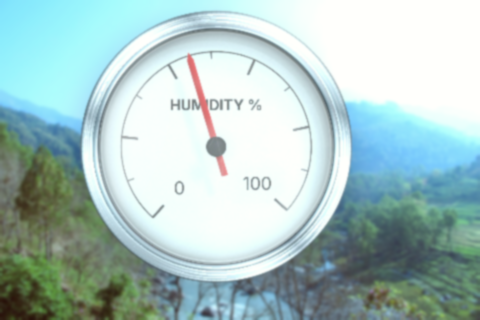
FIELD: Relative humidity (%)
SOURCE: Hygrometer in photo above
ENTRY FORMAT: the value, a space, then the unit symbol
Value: 45 %
